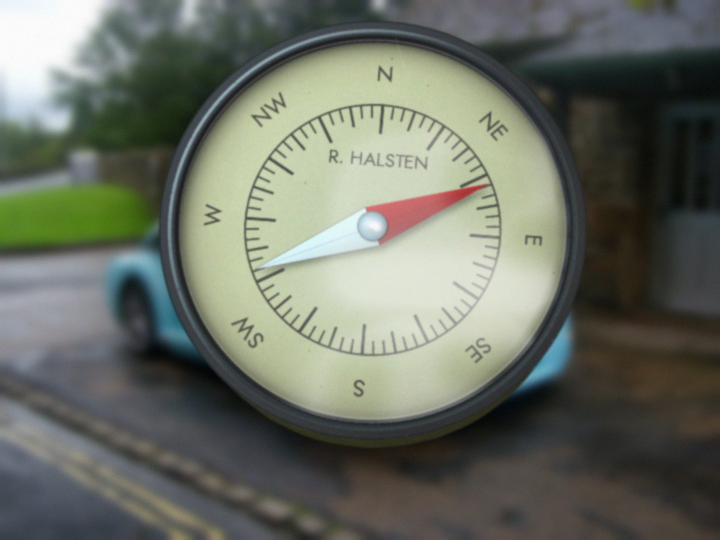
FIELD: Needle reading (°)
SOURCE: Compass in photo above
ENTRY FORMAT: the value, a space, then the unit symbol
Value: 65 °
